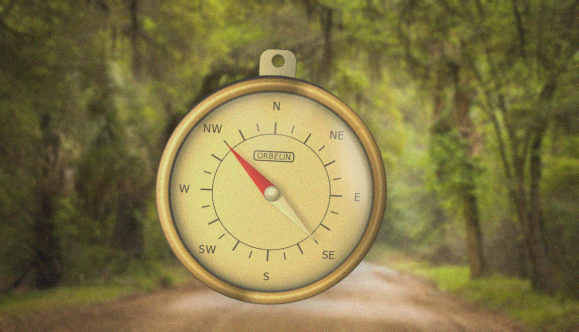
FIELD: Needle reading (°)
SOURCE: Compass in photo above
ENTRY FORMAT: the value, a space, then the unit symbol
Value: 315 °
